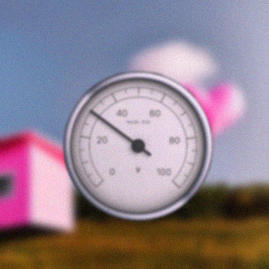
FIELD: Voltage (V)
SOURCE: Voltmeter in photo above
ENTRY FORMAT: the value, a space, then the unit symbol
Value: 30 V
